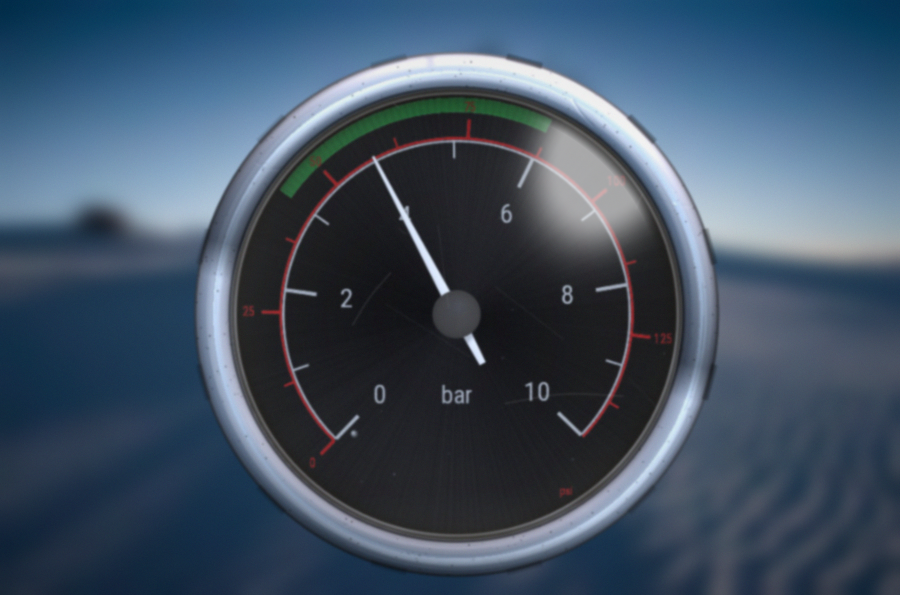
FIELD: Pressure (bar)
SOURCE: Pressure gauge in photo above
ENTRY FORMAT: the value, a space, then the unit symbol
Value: 4 bar
